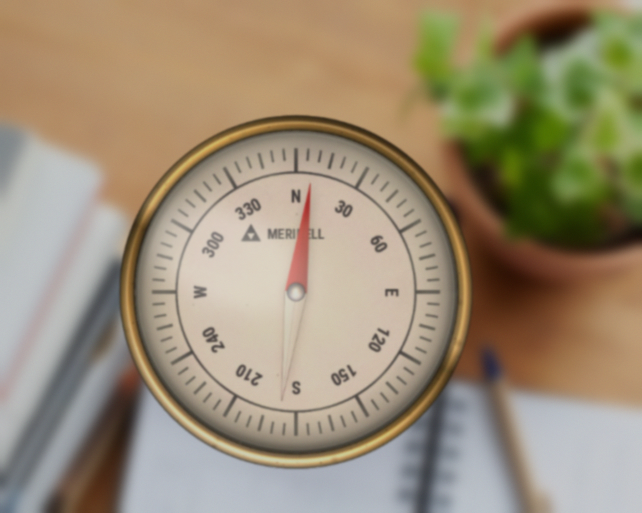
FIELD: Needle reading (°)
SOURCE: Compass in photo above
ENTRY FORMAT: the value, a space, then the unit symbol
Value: 7.5 °
